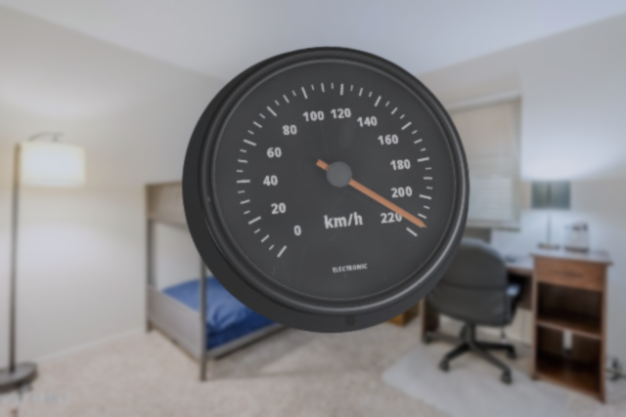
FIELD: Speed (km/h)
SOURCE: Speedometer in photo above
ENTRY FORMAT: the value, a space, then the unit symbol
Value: 215 km/h
